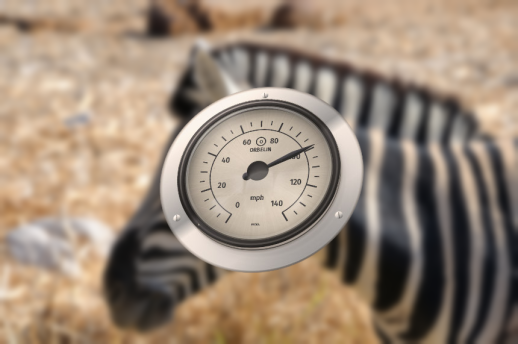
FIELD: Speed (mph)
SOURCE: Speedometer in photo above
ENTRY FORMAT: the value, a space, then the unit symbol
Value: 100 mph
